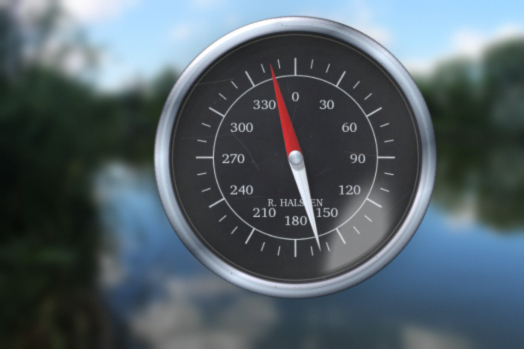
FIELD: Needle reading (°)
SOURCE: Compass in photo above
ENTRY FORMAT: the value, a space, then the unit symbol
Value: 345 °
